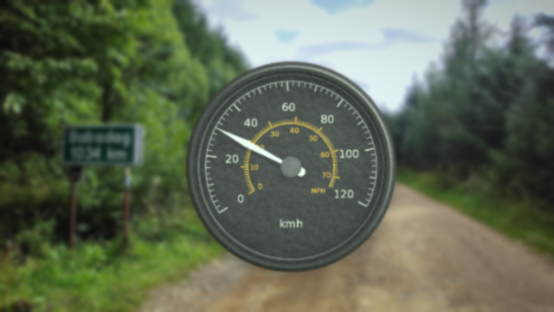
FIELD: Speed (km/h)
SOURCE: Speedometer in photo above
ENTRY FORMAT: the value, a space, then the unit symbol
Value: 30 km/h
